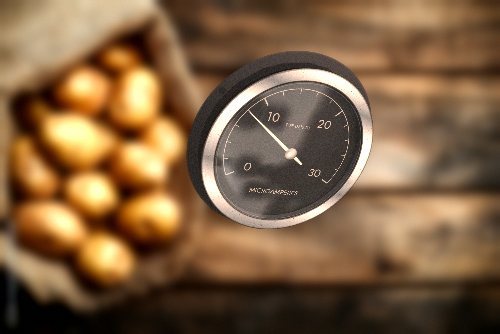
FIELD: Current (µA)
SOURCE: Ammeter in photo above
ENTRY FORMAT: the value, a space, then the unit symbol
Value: 8 µA
